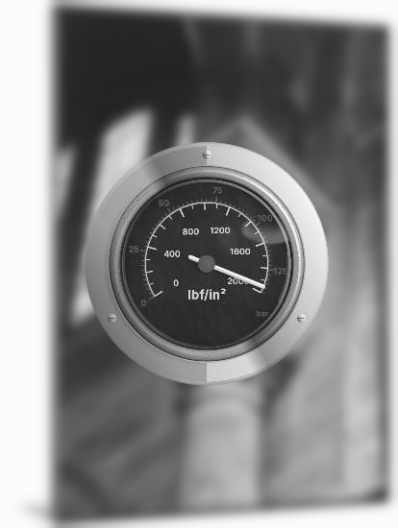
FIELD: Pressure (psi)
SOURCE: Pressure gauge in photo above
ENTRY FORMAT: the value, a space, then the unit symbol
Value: 1950 psi
